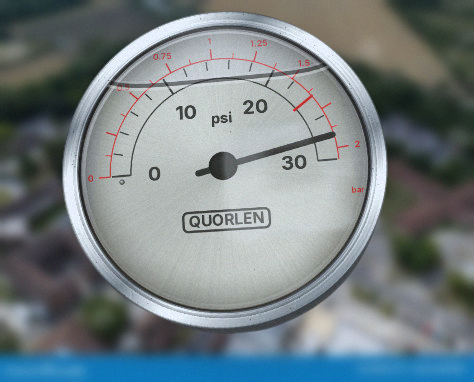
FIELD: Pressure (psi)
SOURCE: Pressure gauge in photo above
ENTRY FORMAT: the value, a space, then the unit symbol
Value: 28 psi
